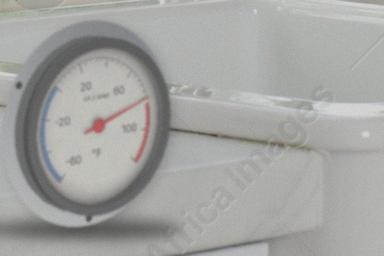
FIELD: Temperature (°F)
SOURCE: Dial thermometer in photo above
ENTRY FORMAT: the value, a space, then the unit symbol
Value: 80 °F
